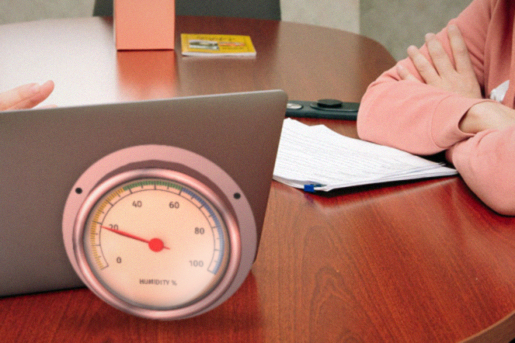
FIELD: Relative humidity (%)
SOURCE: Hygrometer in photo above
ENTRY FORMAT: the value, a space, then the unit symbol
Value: 20 %
